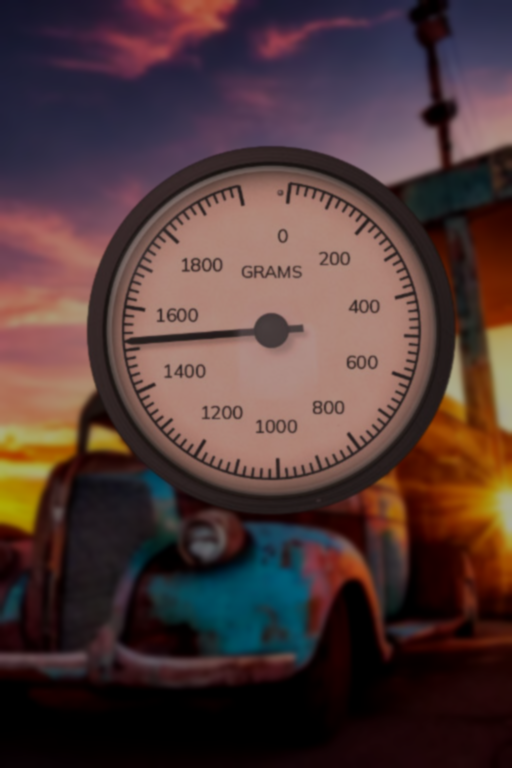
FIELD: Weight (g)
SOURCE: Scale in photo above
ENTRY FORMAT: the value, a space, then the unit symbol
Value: 1520 g
